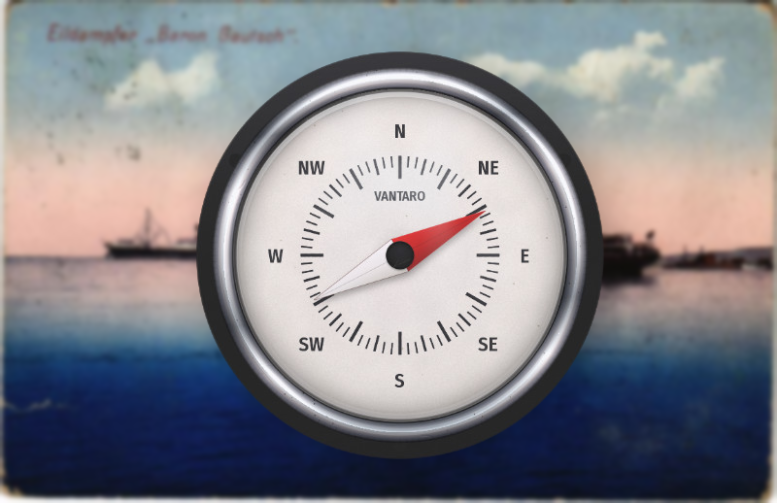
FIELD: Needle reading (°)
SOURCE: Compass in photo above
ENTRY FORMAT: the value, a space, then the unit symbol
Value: 62.5 °
